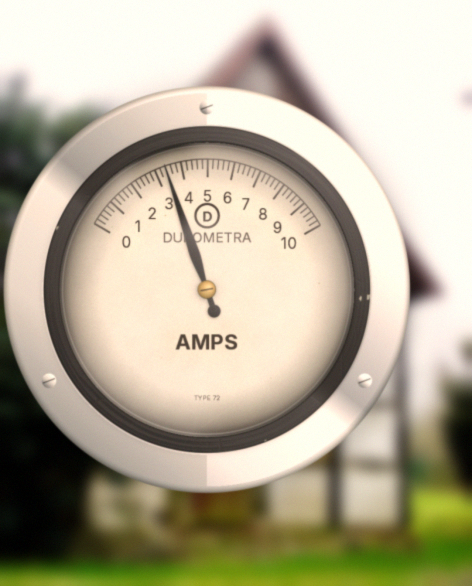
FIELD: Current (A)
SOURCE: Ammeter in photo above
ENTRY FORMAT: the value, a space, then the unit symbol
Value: 3.4 A
